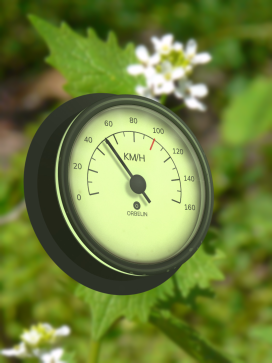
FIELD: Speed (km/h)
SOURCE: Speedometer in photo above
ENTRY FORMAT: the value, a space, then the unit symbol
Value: 50 km/h
